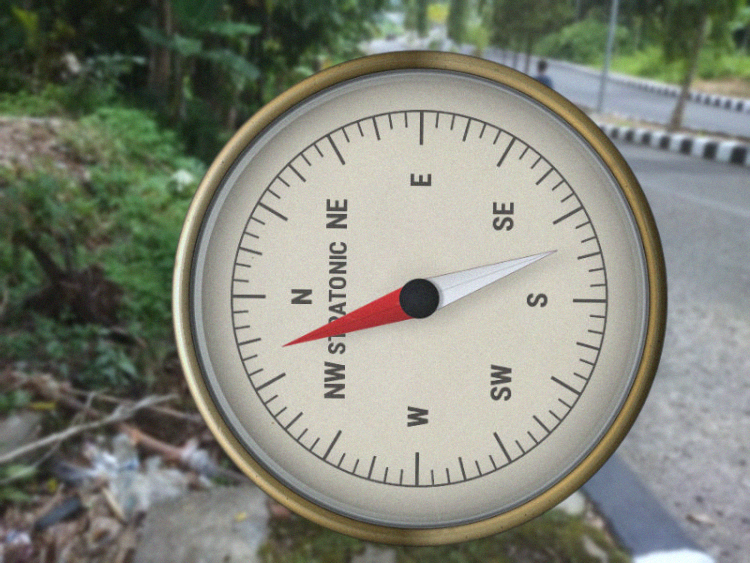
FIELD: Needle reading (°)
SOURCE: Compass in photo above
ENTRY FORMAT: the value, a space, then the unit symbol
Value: 340 °
